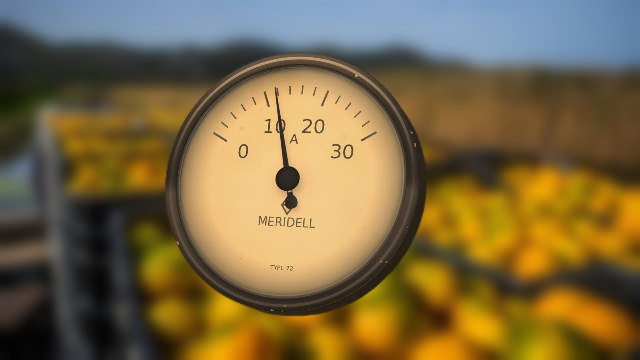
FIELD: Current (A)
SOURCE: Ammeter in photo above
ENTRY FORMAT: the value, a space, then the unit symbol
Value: 12 A
